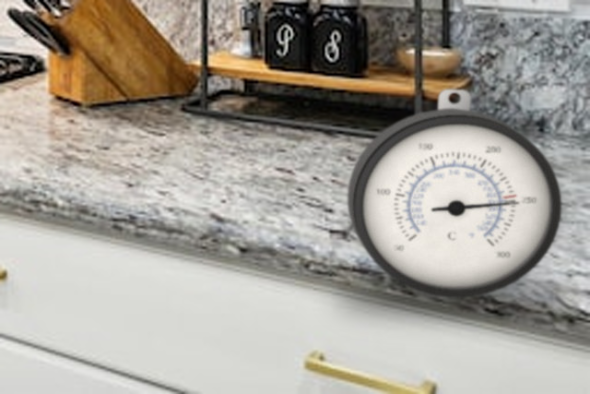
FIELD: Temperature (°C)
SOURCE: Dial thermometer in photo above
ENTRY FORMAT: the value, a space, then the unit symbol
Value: 250 °C
